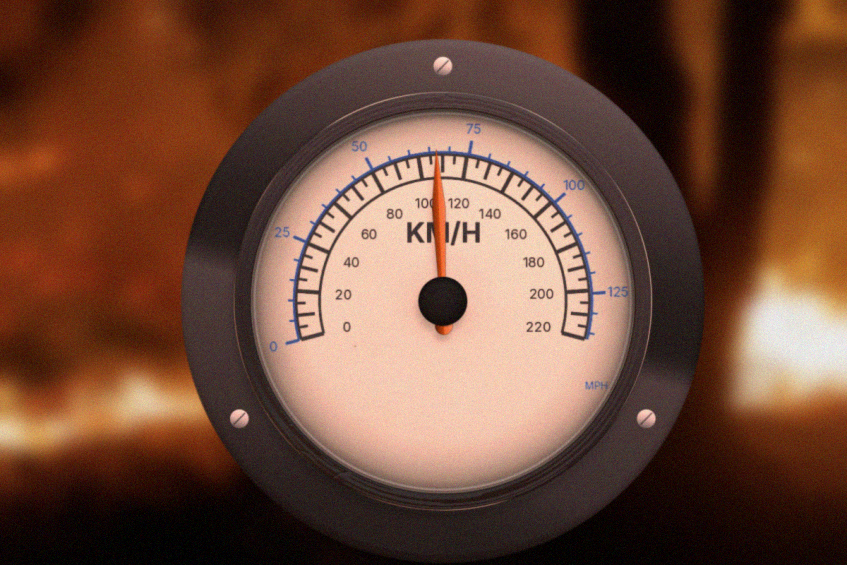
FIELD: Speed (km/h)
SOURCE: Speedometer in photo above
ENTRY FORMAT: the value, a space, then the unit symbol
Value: 107.5 km/h
